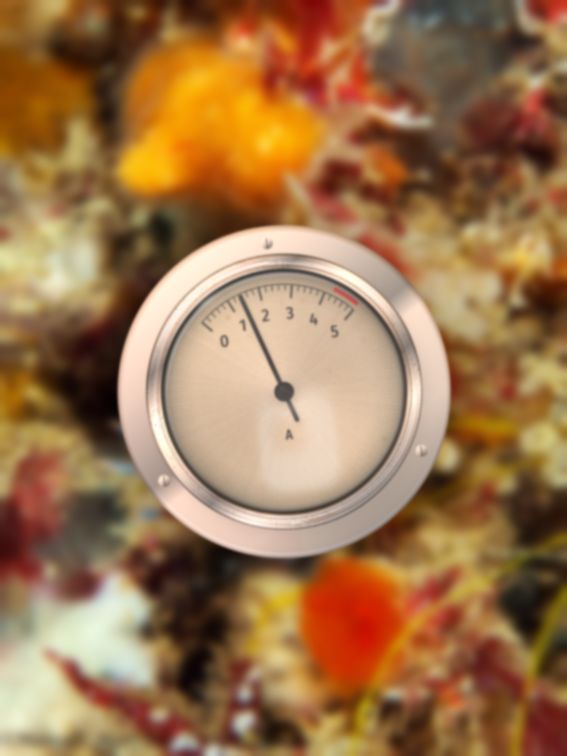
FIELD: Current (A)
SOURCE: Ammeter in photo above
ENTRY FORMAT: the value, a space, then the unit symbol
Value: 1.4 A
